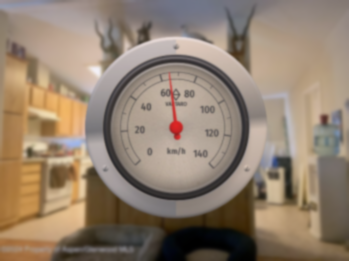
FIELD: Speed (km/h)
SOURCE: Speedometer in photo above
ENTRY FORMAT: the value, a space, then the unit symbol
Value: 65 km/h
